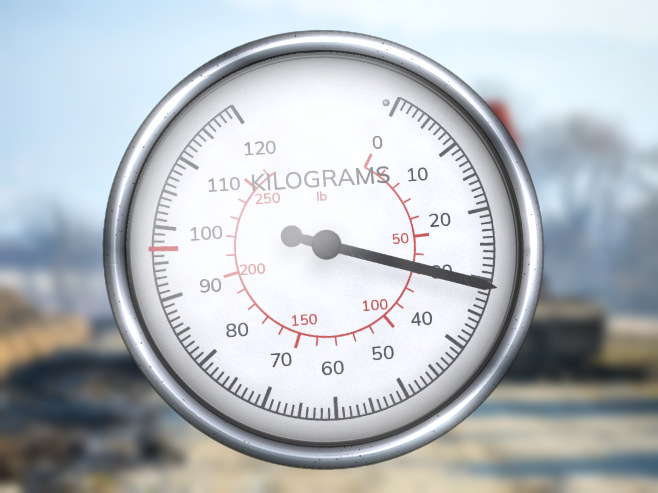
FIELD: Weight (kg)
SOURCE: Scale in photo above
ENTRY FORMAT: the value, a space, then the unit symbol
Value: 31 kg
